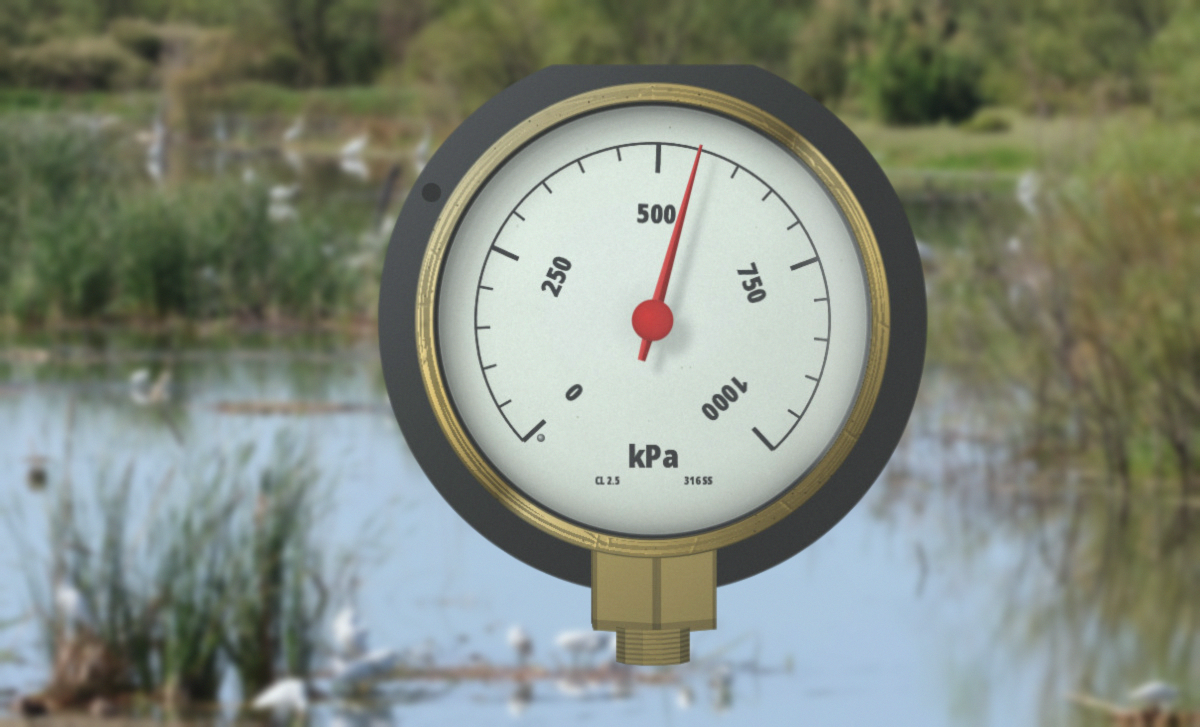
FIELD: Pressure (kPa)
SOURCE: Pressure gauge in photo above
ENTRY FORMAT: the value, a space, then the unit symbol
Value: 550 kPa
